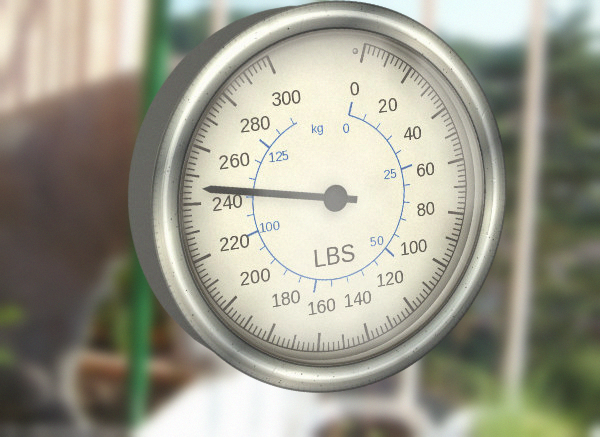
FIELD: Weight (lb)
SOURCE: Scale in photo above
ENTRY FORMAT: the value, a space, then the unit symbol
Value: 246 lb
